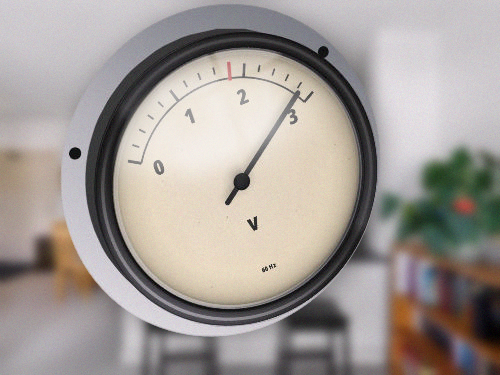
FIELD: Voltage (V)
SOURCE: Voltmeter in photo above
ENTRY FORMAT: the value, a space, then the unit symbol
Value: 2.8 V
